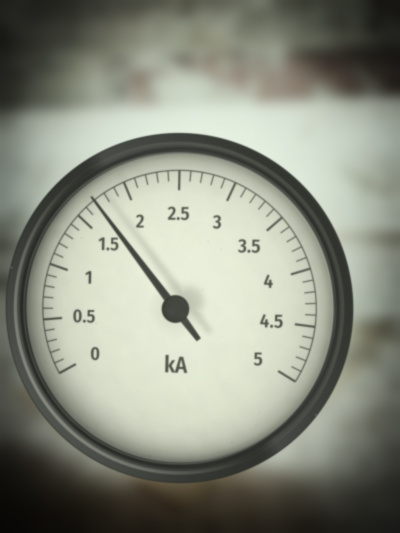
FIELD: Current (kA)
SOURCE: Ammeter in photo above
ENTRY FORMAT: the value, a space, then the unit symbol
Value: 1.7 kA
